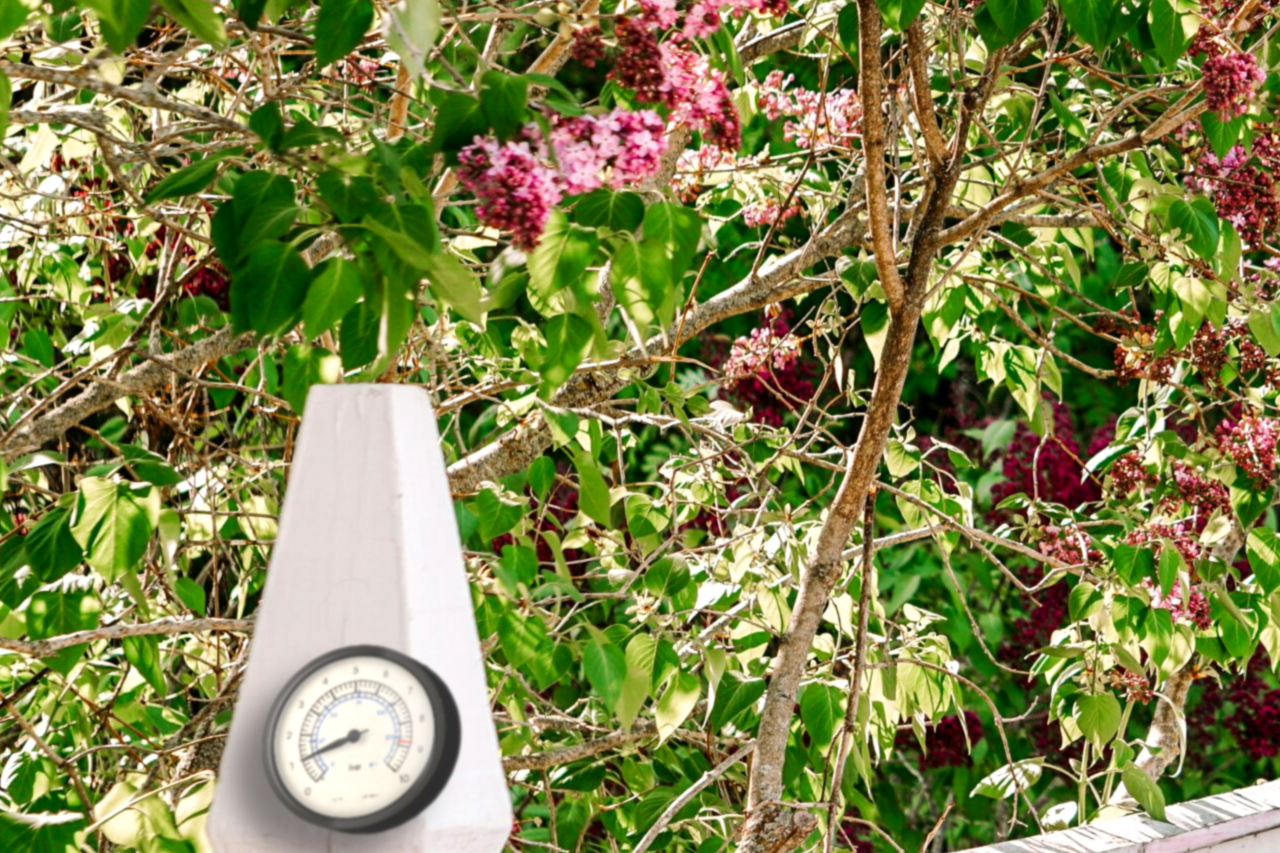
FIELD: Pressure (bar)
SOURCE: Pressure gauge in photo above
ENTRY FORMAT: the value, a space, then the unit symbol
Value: 1 bar
